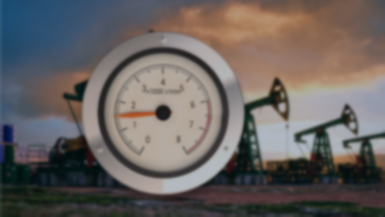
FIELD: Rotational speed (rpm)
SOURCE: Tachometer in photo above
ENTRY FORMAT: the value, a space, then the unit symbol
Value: 1500 rpm
